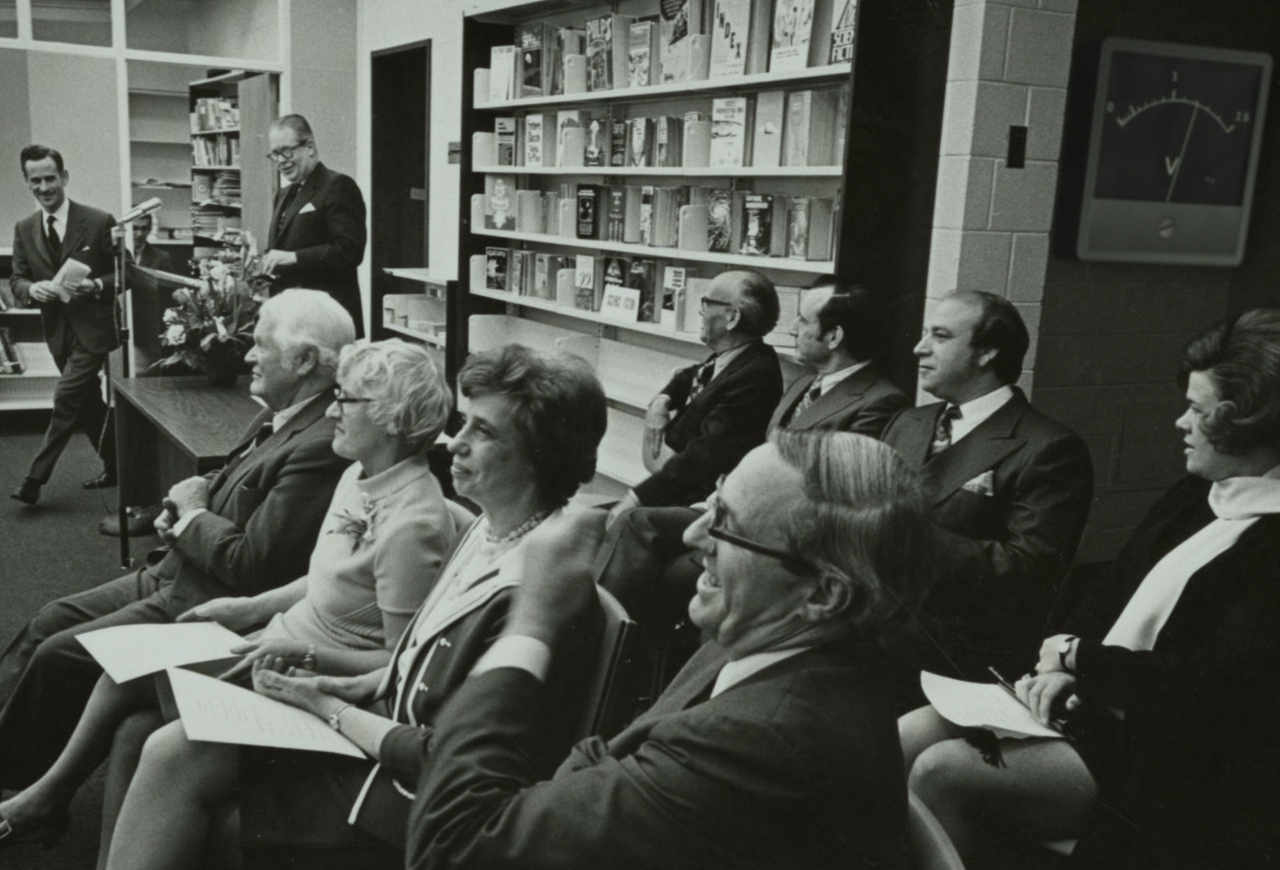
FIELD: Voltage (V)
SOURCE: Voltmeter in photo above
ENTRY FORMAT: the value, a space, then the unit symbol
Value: 1.2 V
